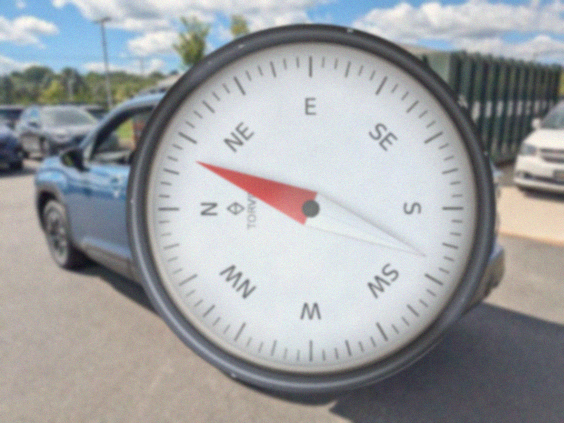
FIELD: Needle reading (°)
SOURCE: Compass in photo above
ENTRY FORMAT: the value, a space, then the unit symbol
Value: 22.5 °
